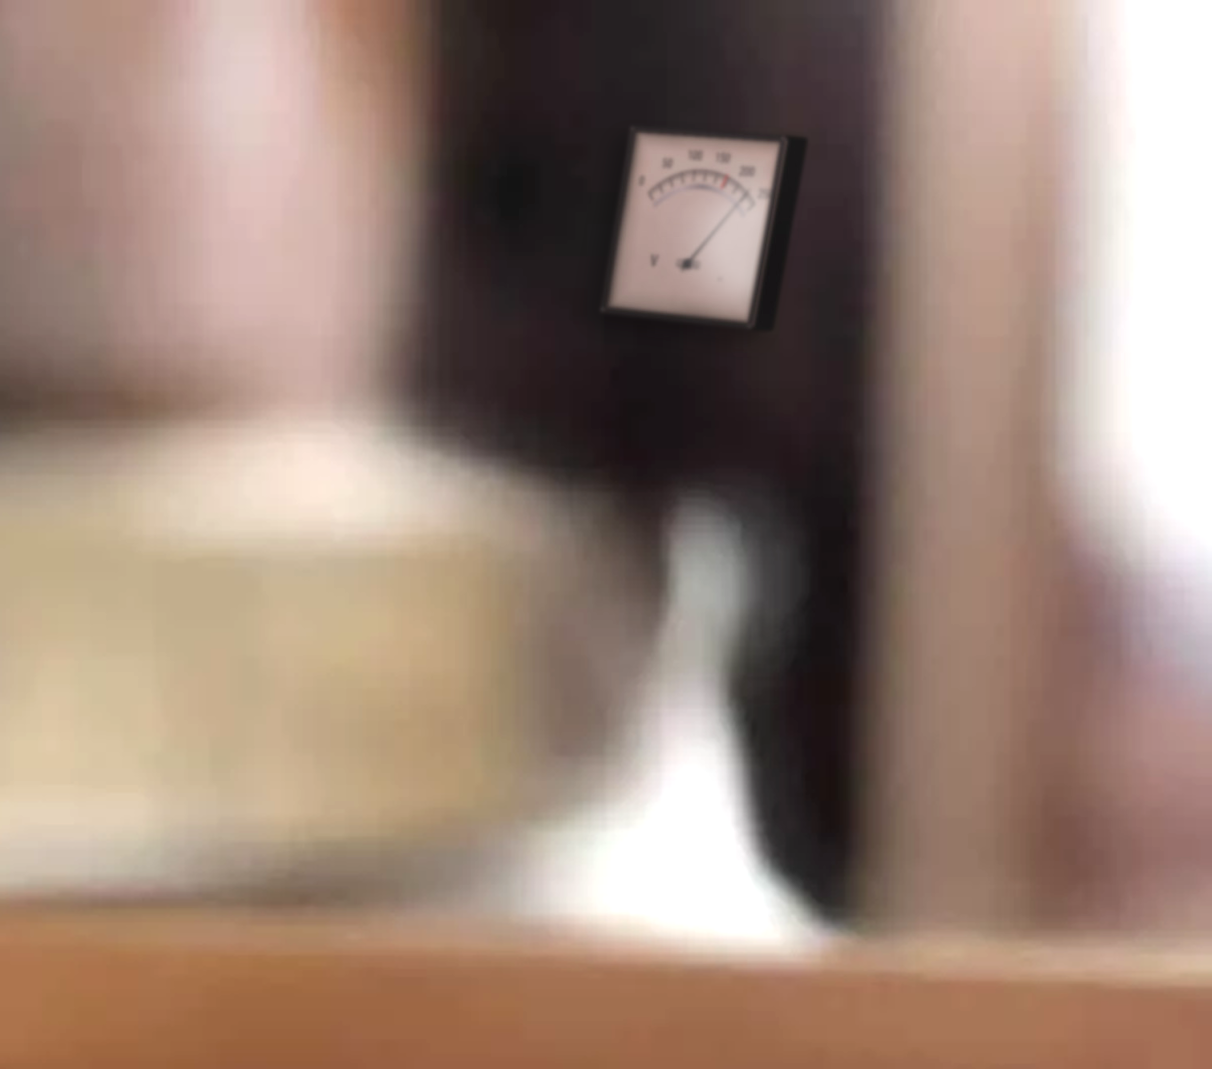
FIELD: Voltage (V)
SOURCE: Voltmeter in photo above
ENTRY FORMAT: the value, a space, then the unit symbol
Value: 225 V
